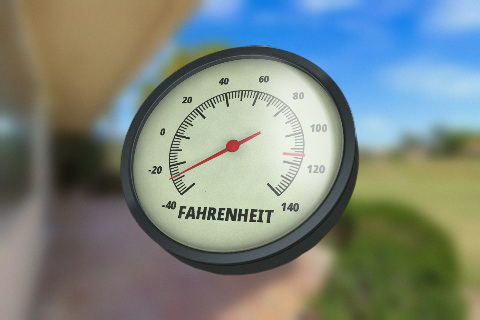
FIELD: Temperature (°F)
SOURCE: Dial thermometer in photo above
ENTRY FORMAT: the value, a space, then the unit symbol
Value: -30 °F
